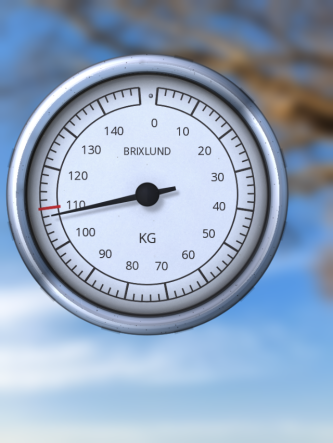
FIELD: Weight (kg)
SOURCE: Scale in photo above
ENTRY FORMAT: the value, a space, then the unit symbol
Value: 108 kg
